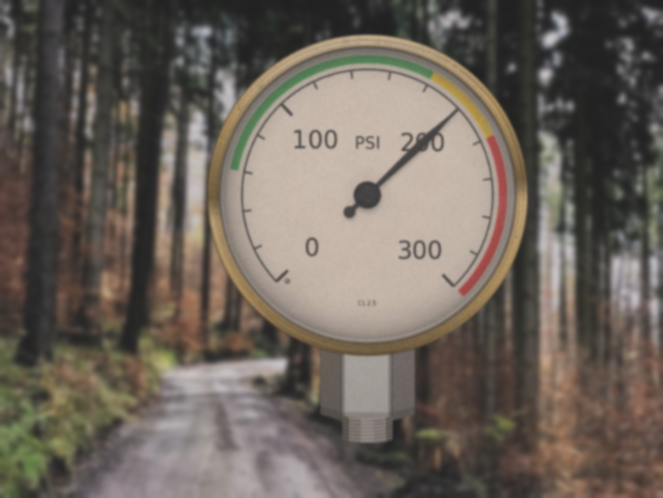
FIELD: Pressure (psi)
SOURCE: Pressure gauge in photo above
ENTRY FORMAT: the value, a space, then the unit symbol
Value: 200 psi
